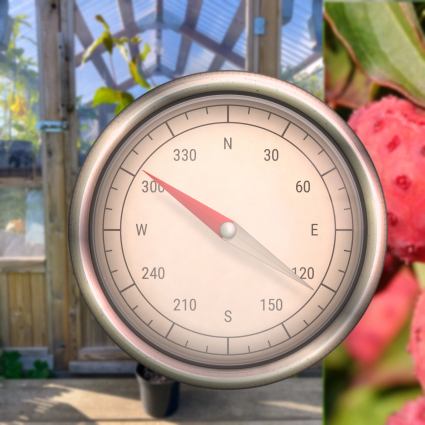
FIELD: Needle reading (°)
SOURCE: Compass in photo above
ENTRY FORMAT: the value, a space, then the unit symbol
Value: 305 °
